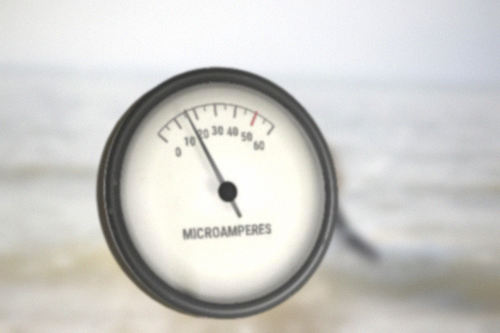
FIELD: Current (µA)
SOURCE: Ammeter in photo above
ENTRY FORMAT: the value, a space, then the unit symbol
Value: 15 µA
